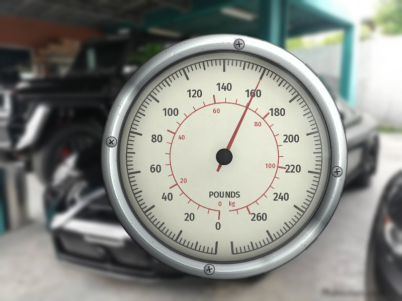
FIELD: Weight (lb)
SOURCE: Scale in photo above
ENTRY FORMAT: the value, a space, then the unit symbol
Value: 160 lb
